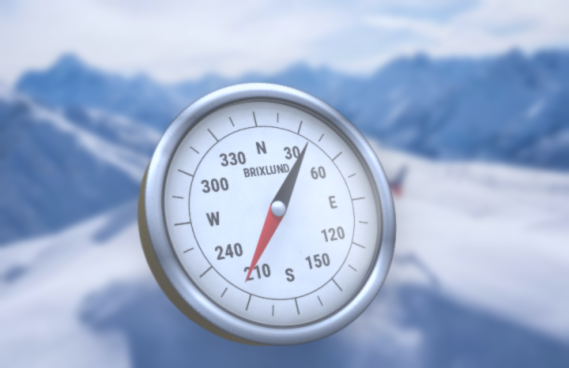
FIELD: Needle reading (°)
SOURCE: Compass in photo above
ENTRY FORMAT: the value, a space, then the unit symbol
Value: 217.5 °
